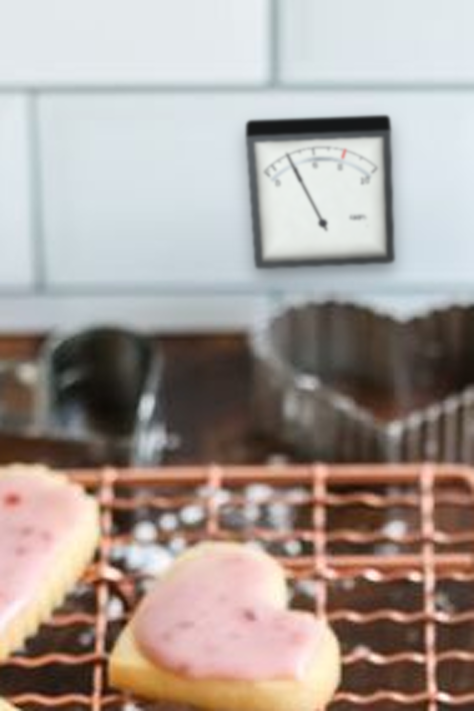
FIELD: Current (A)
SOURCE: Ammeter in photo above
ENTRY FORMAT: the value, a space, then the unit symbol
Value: 4 A
